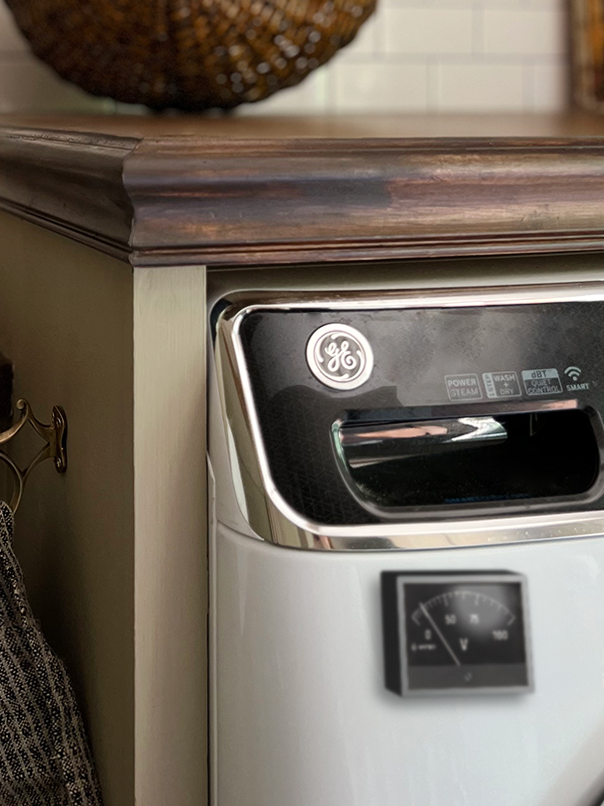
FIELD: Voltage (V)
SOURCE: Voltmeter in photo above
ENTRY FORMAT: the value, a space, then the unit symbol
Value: 25 V
